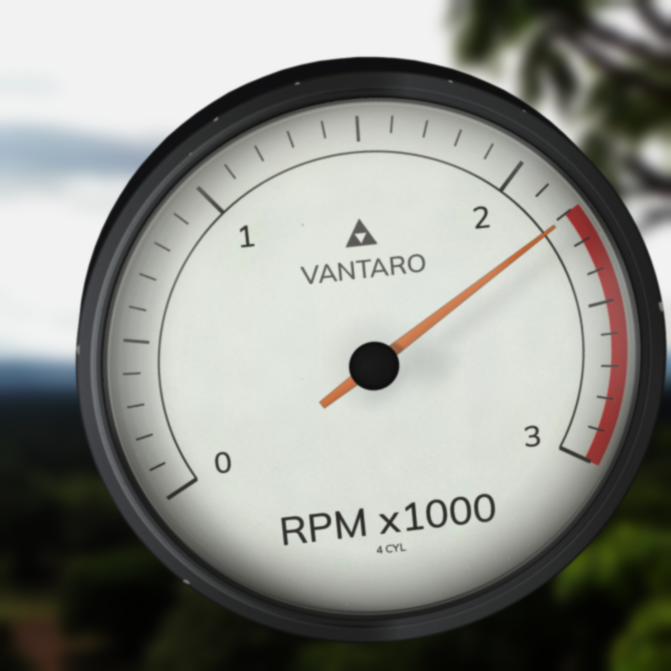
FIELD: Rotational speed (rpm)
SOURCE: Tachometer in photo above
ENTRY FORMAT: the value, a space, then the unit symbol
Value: 2200 rpm
